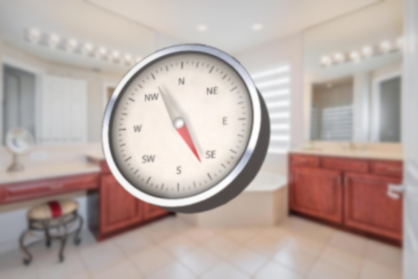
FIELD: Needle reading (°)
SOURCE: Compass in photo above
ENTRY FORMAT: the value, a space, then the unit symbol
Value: 150 °
